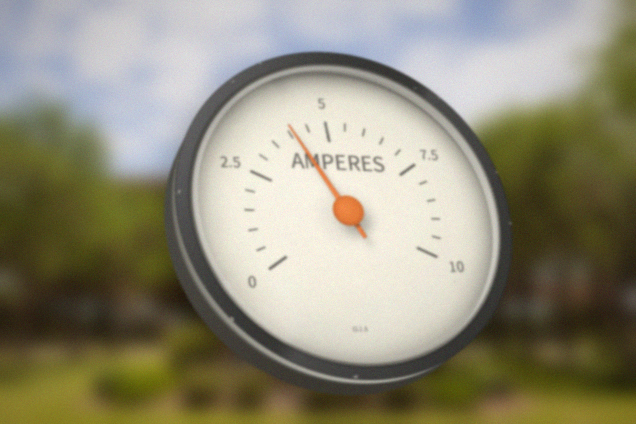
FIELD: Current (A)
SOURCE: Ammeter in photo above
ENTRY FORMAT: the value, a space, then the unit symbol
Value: 4 A
